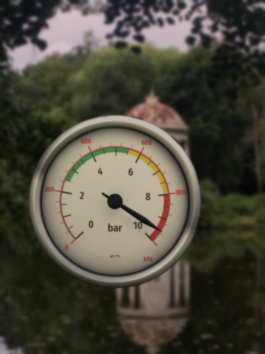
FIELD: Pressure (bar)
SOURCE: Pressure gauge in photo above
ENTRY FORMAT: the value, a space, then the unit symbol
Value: 9.5 bar
